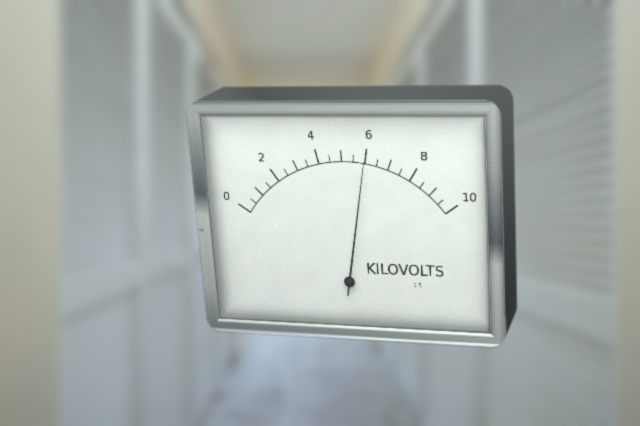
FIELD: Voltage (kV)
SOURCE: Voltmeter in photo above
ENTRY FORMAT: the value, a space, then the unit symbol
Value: 6 kV
